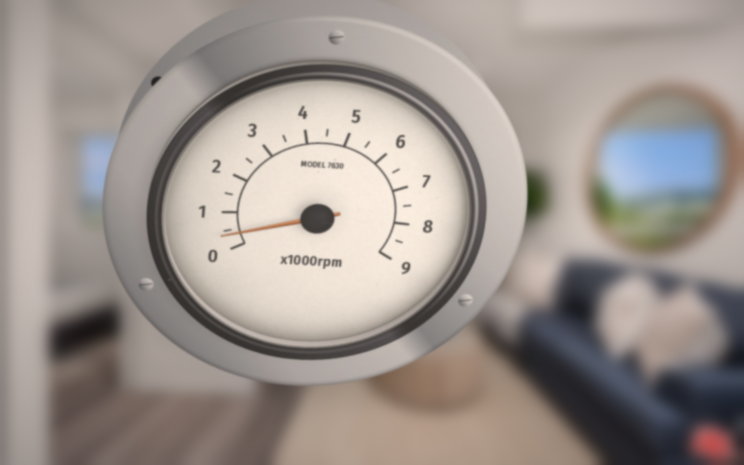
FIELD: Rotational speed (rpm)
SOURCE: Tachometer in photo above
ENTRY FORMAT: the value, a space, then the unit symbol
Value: 500 rpm
